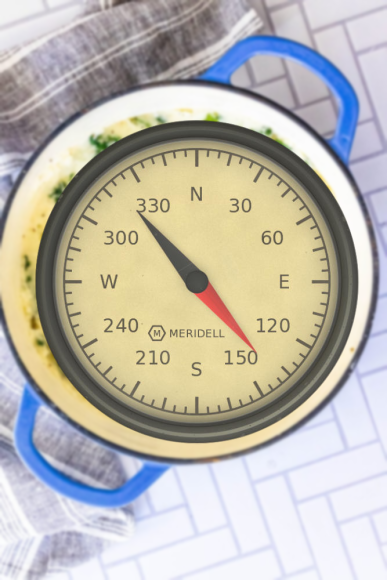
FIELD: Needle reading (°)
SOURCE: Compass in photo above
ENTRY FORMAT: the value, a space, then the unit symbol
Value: 140 °
